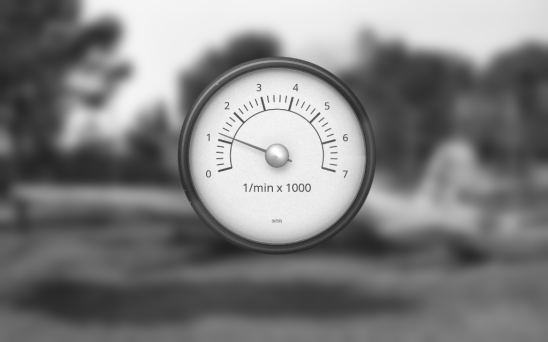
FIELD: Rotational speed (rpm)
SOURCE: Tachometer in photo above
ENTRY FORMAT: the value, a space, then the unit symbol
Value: 1200 rpm
